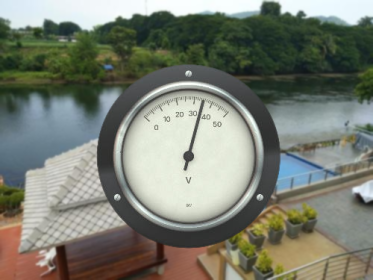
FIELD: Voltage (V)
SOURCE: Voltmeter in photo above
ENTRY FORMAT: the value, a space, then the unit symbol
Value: 35 V
